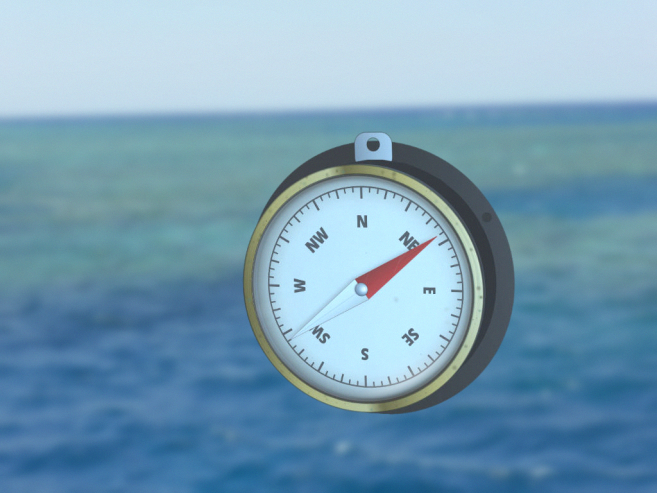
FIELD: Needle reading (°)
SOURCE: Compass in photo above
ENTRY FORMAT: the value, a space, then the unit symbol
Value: 55 °
